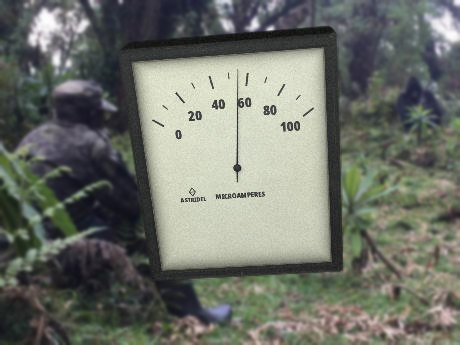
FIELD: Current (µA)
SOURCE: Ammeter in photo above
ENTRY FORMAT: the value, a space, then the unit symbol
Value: 55 µA
